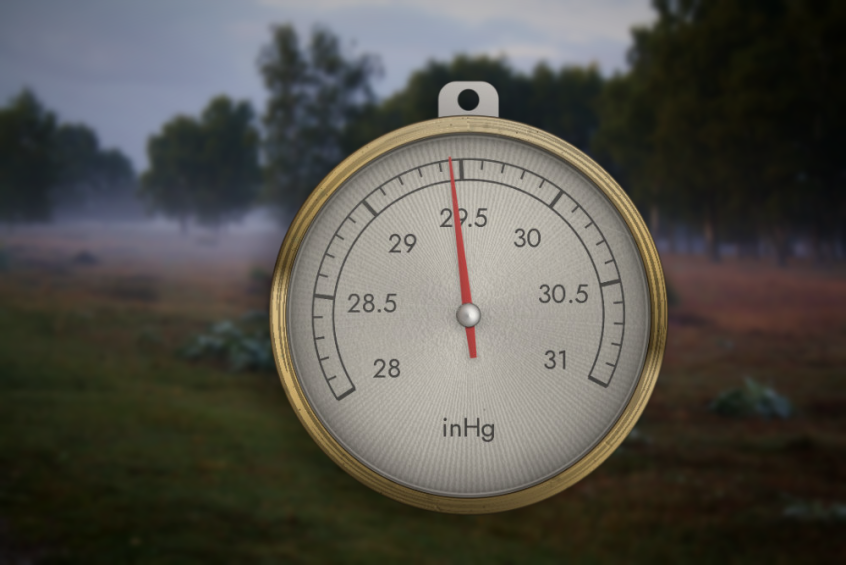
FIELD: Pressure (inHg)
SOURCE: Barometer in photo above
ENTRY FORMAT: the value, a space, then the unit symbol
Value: 29.45 inHg
